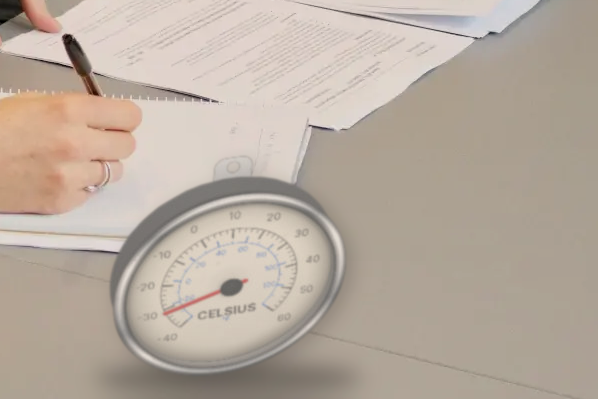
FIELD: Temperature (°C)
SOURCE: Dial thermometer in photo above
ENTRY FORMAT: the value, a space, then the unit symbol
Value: -30 °C
